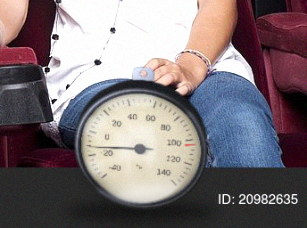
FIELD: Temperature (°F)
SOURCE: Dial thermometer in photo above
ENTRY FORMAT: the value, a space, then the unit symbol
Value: -12 °F
